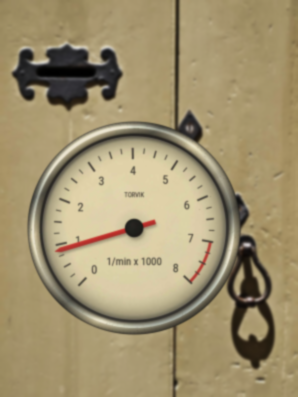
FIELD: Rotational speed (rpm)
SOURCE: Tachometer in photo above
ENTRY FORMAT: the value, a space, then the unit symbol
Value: 875 rpm
